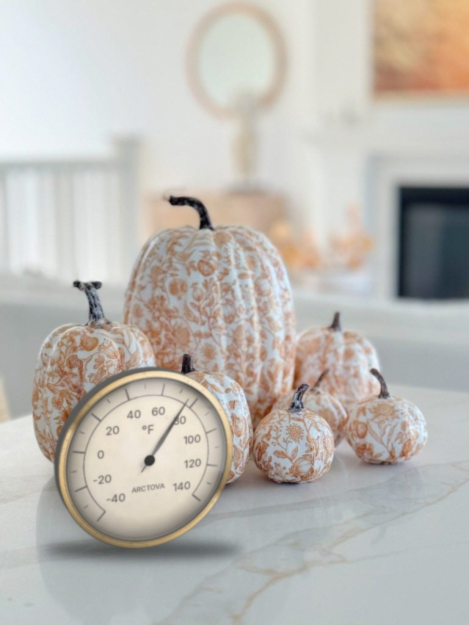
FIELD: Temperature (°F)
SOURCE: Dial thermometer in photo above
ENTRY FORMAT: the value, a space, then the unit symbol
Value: 75 °F
